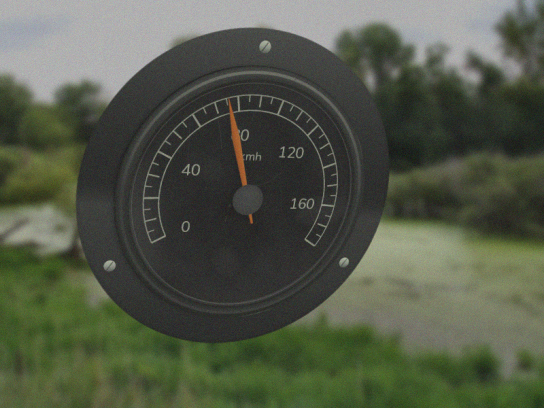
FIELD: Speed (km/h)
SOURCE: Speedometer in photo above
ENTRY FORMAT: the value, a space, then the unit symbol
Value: 75 km/h
